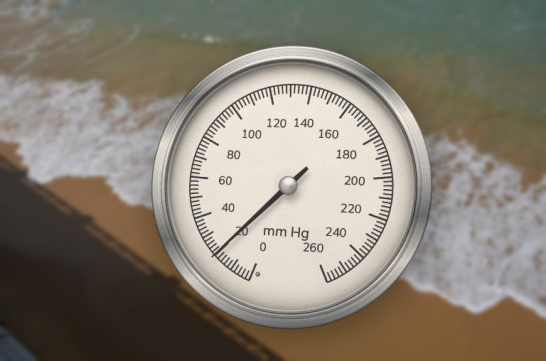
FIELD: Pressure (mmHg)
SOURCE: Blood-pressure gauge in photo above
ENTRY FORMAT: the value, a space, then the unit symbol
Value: 20 mmHg
